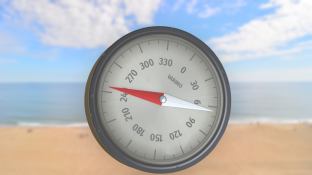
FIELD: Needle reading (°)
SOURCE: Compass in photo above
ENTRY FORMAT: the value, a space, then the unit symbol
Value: 245 °
